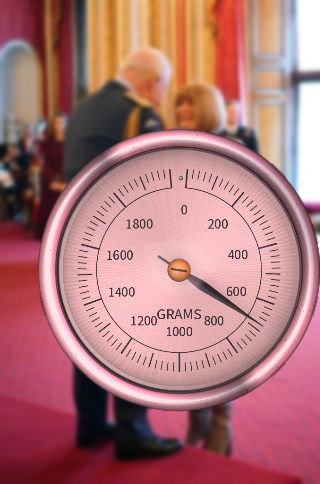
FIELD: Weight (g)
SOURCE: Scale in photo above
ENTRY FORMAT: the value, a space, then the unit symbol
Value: 680 g
